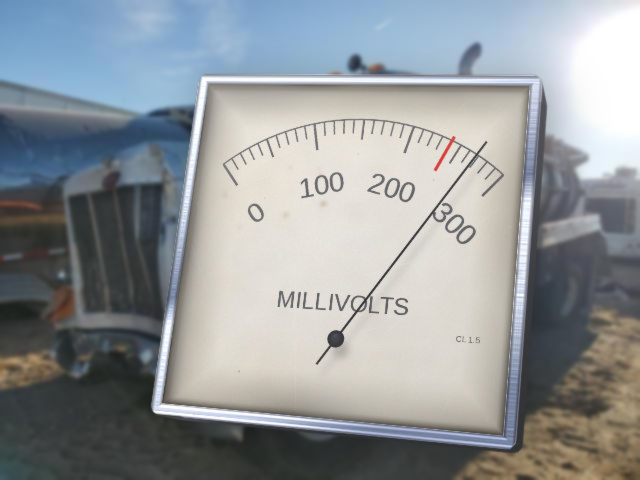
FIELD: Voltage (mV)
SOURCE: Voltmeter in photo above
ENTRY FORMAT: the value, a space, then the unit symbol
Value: 270 mV
